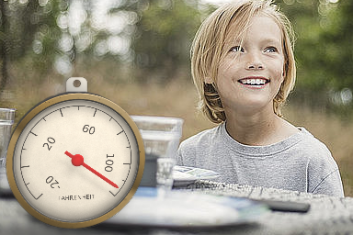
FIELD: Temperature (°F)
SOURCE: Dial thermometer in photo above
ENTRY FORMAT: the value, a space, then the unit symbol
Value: 115 °F
